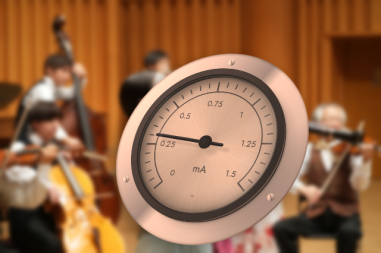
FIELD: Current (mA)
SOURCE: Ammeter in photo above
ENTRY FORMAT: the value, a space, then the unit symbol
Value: 0.3 mA
